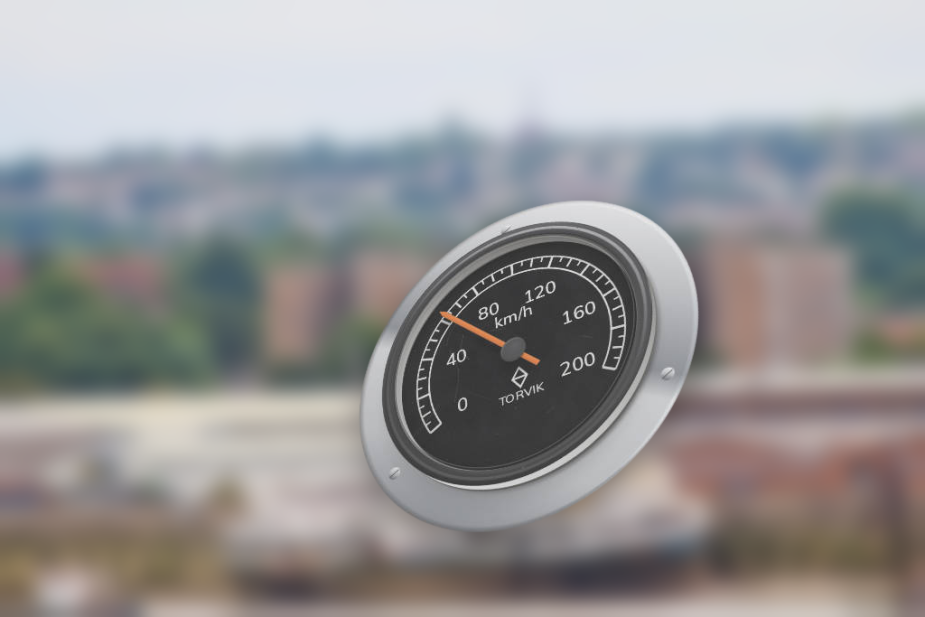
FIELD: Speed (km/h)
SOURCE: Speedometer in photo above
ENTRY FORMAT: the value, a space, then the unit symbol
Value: 62.5 km/h
